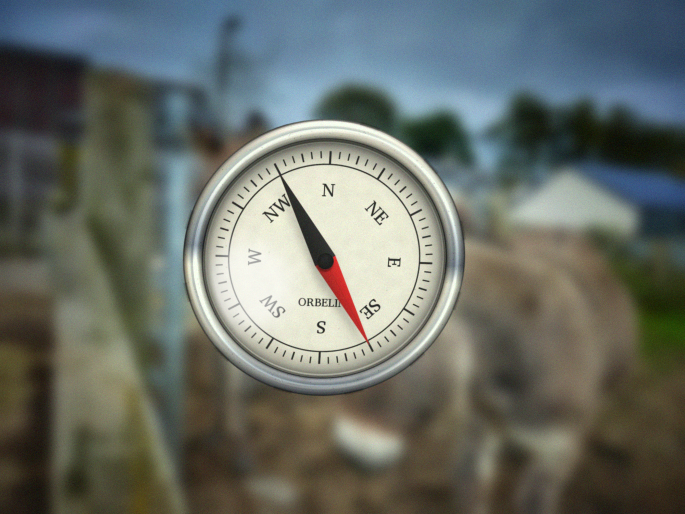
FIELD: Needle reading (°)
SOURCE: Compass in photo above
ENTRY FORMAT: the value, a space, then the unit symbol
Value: 150 °
